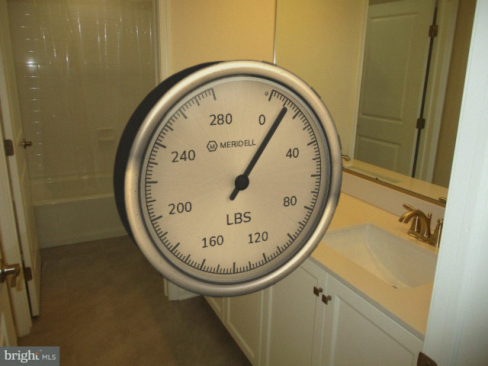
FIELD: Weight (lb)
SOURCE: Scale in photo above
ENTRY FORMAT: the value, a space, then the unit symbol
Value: 10 lb
